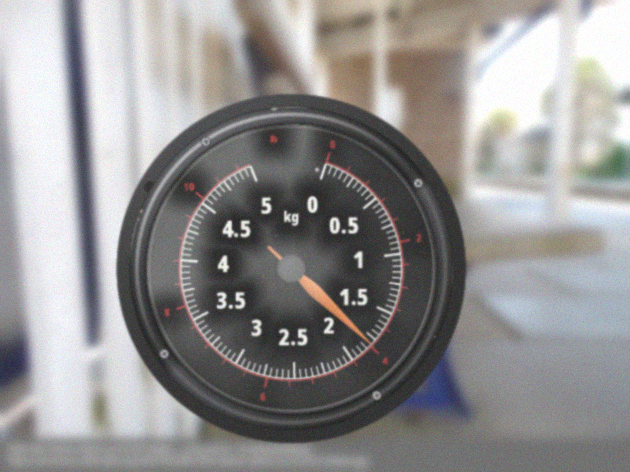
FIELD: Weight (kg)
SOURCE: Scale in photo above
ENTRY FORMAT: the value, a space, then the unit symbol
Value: 1.8 kg
